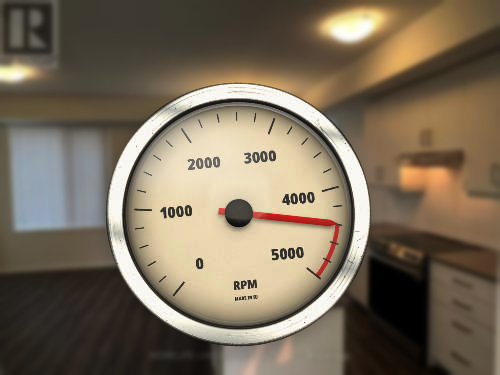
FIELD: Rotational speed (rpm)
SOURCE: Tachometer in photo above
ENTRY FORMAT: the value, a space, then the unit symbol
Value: 4400 rpm
